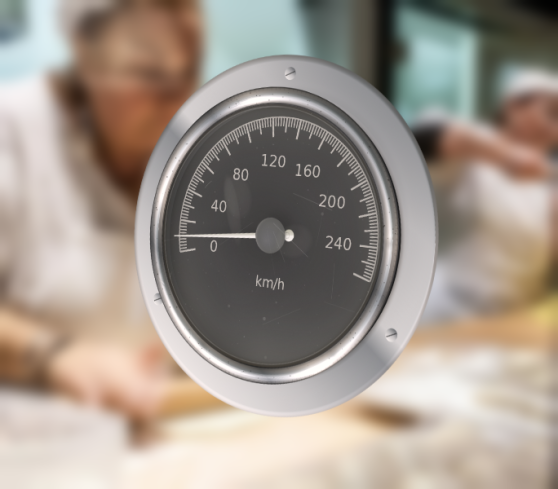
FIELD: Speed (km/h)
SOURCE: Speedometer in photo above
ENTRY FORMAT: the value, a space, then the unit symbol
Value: 10 km/h
